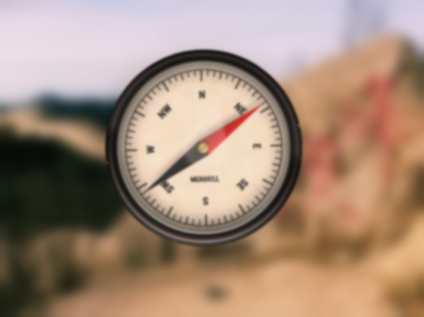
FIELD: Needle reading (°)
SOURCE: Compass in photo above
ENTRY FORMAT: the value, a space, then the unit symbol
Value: 55 °
